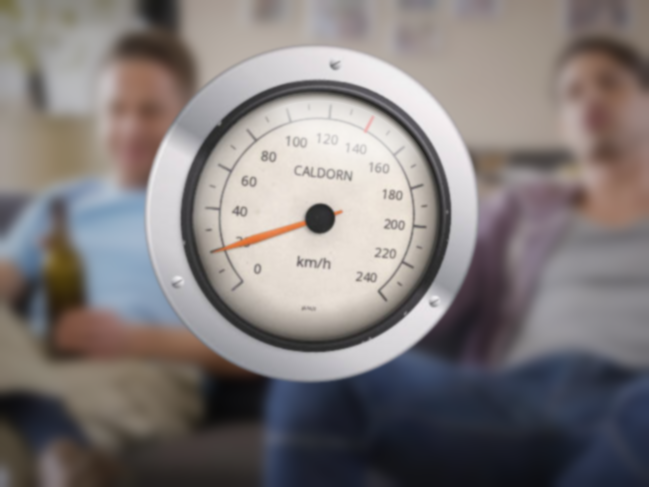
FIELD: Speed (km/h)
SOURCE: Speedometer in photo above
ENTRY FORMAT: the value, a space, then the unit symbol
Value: 20 km/h
